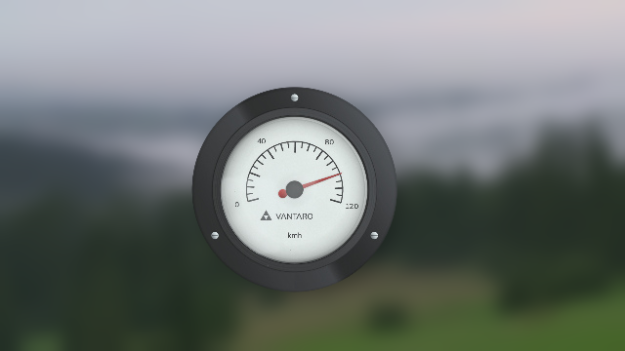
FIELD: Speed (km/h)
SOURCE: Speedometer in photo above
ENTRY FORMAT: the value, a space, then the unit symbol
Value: 100 km/h
